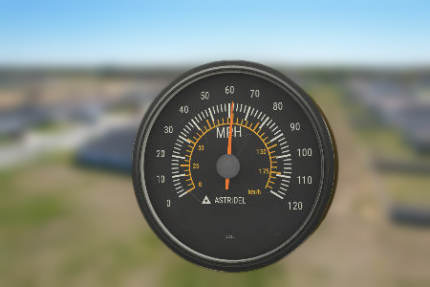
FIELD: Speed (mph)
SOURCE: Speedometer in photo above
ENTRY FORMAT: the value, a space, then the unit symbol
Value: 62 mph
